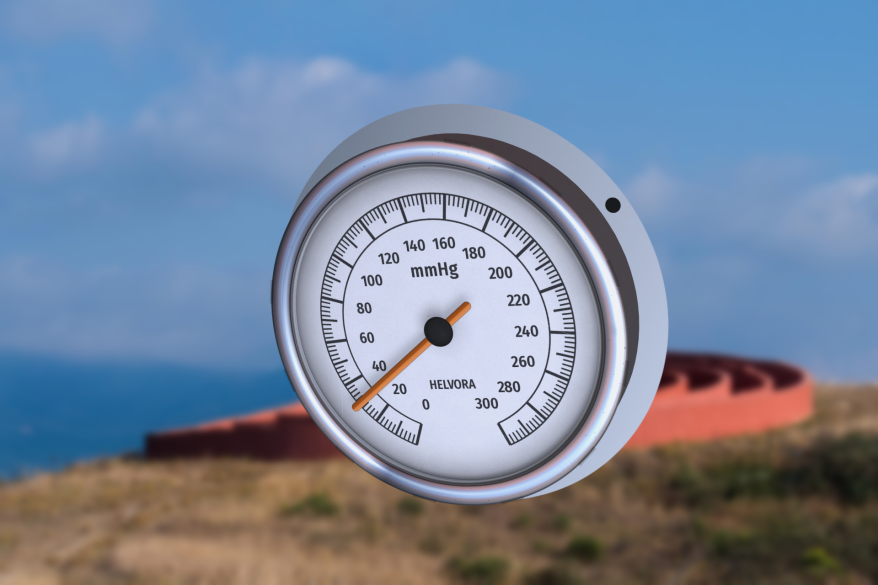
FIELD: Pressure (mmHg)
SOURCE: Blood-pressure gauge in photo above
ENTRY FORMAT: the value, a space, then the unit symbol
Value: 30 mmHg
